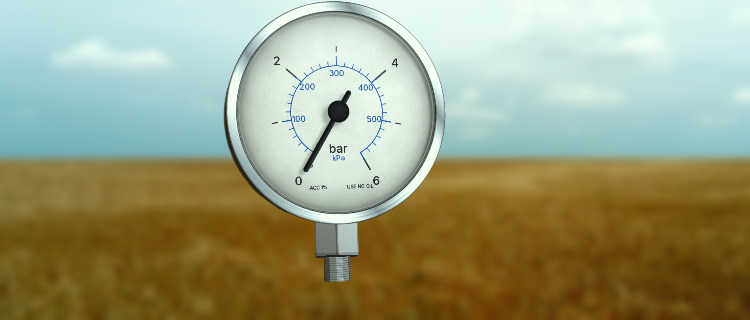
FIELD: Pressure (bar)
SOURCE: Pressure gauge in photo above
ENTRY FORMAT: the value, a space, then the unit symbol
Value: 0 bar
